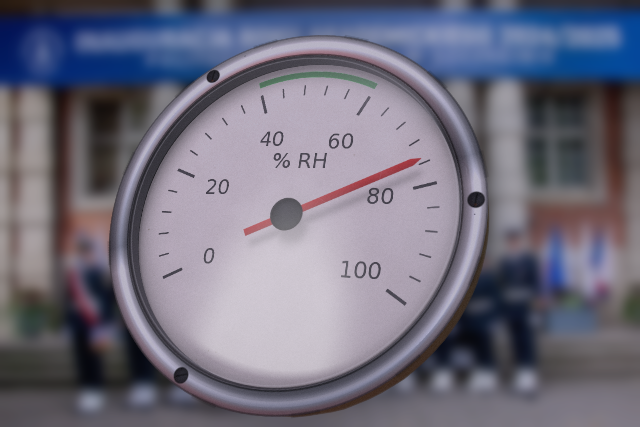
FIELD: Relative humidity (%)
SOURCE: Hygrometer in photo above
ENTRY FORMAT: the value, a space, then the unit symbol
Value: 76 %
